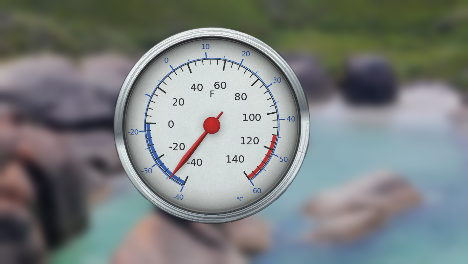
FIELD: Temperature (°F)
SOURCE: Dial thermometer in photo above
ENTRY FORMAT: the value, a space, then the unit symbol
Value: -32 °F
